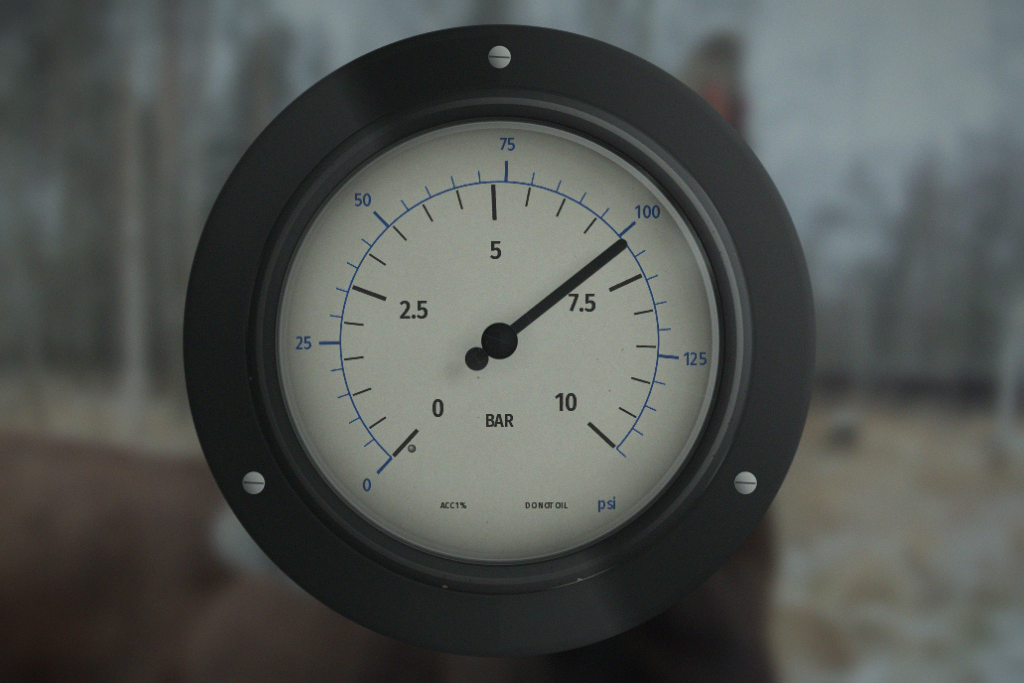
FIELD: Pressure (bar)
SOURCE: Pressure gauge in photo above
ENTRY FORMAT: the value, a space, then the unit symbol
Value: 7 bar
